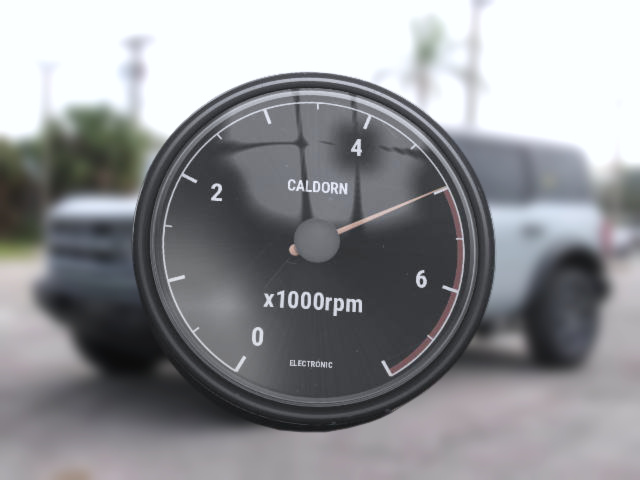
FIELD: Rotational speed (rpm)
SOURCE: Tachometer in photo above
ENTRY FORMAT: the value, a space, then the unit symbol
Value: 5000 rpm
